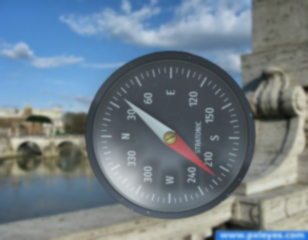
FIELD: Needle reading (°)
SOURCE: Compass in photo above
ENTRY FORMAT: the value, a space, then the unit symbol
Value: 220 °
